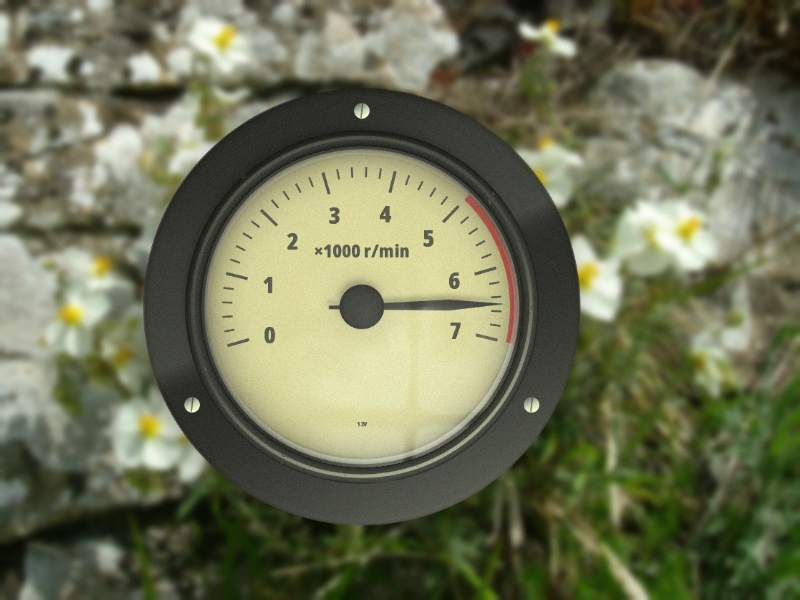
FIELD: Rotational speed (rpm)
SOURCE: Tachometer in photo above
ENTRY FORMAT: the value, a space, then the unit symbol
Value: 6500 rpm
